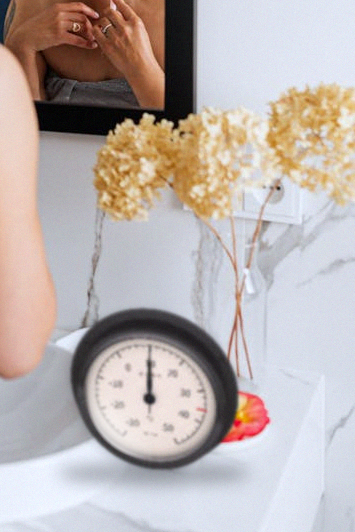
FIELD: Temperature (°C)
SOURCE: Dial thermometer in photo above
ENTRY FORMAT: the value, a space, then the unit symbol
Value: 10 °C
